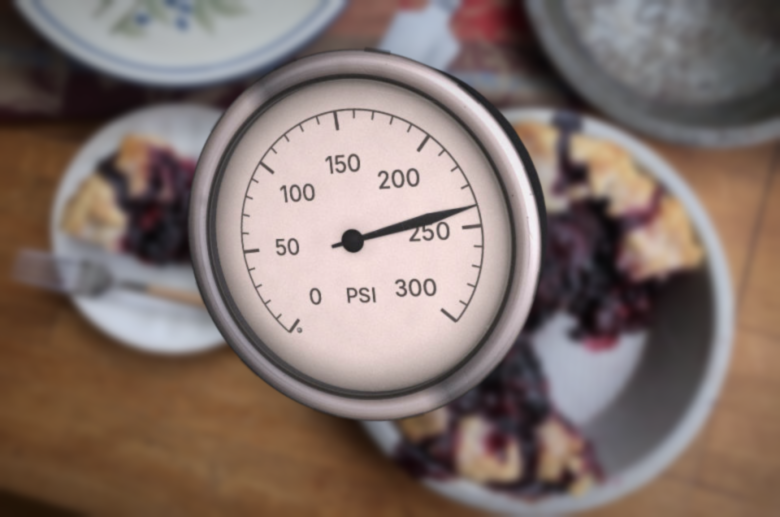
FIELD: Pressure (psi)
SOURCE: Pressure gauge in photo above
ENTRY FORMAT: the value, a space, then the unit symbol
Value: 240 psi
